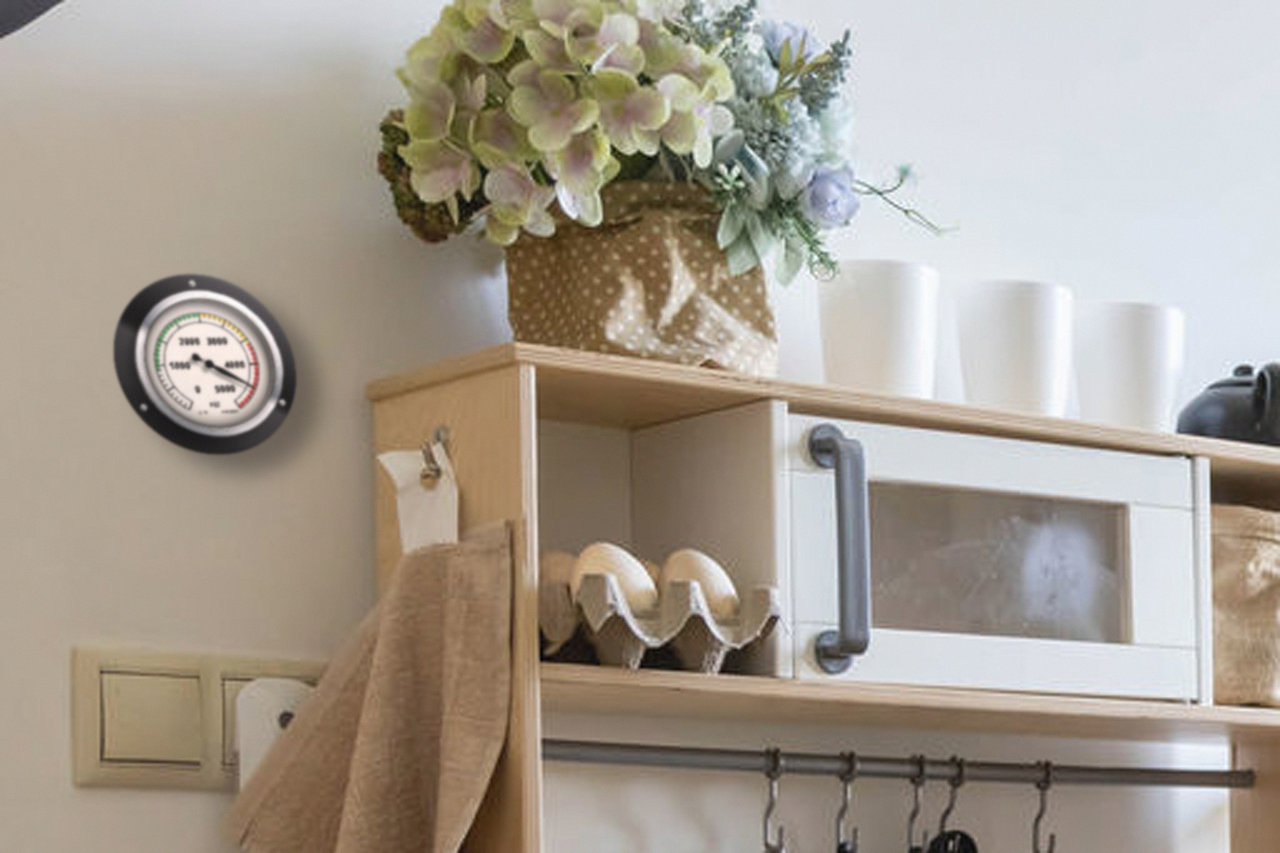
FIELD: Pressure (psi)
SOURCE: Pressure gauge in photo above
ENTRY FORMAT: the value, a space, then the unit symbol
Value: 4500 psi
